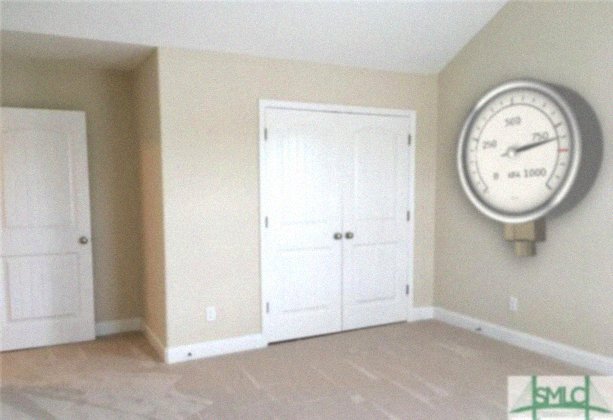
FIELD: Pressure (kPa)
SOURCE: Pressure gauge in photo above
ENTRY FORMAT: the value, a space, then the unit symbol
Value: 800 kPa
